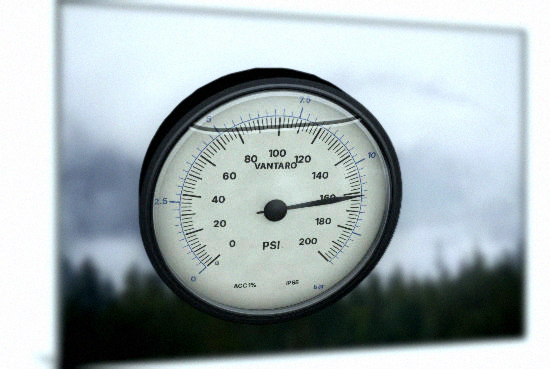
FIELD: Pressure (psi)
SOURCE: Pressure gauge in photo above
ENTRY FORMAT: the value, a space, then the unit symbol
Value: 160 psi
